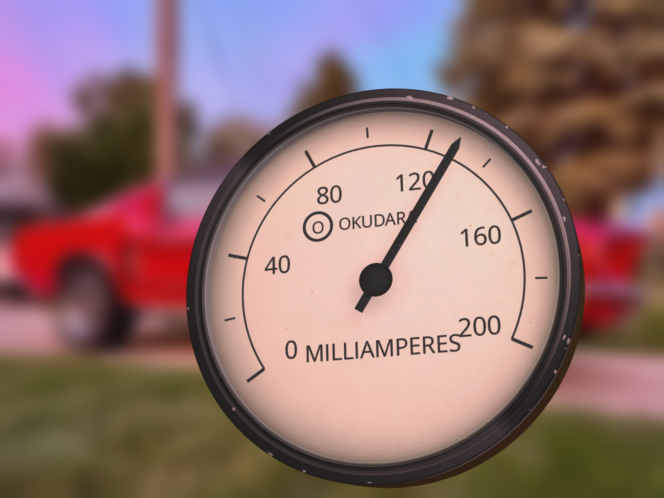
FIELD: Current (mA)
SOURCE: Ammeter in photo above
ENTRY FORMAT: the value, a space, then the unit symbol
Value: 130 mA
